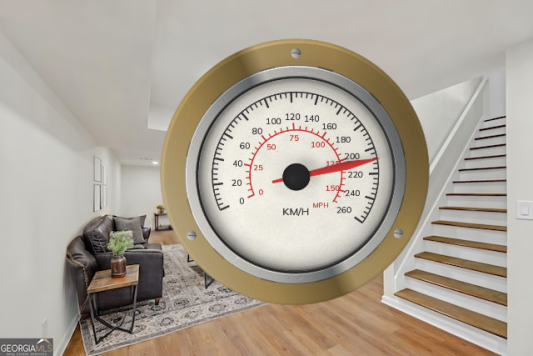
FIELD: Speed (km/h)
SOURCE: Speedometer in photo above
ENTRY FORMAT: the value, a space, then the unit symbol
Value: 208 km/h
